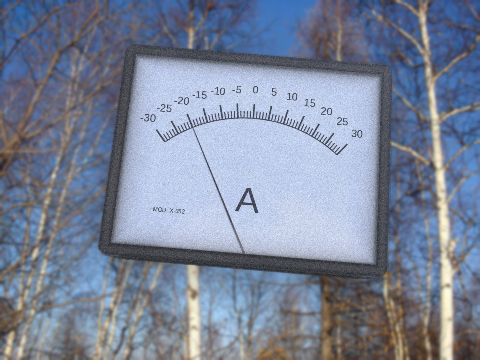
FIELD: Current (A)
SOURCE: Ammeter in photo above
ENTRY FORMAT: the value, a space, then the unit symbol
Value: -20 A
